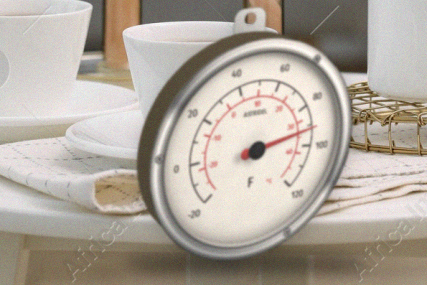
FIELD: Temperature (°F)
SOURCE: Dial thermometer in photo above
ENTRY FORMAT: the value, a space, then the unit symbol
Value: 90 °F
